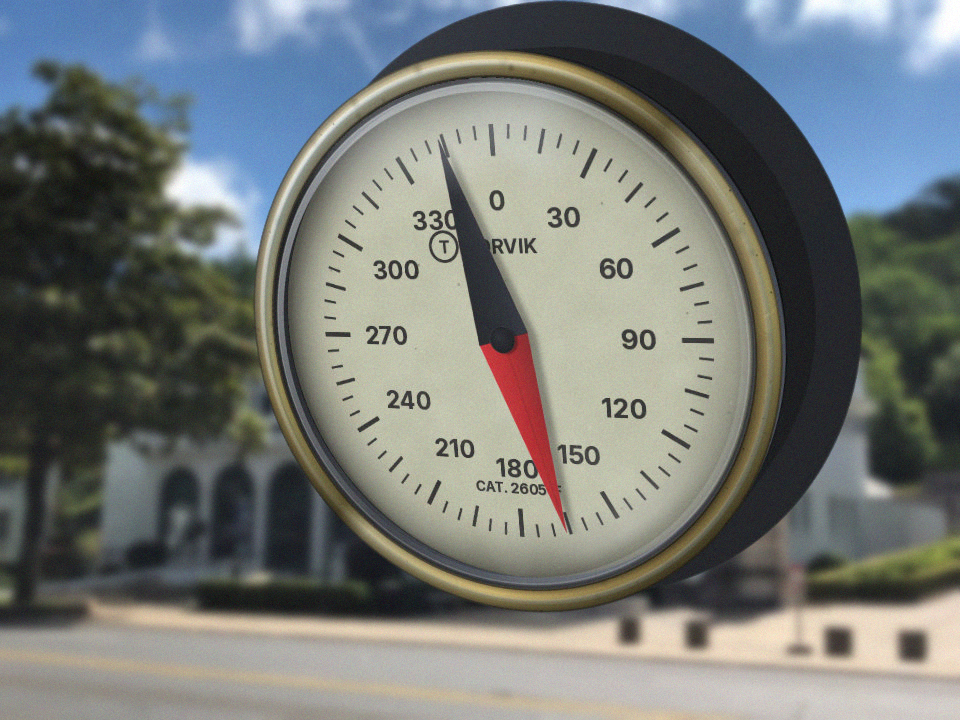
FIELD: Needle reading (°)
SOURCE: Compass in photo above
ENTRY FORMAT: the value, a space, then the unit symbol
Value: 165 °
